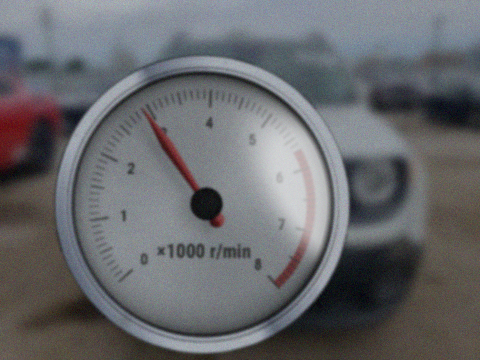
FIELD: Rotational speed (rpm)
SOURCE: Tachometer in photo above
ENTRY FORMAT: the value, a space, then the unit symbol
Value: 2900 rpm
